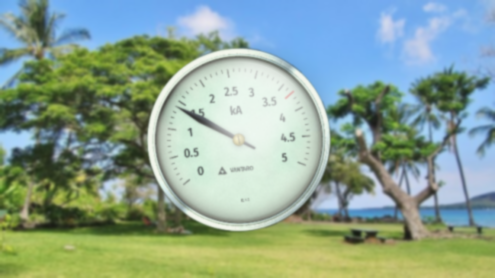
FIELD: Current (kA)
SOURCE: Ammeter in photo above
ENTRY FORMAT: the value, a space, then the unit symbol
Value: 1.4 kA
